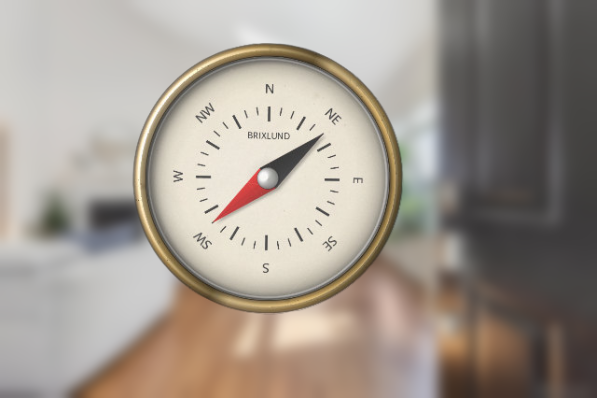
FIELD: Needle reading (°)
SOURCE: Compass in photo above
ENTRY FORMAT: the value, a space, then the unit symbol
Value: 230 °
